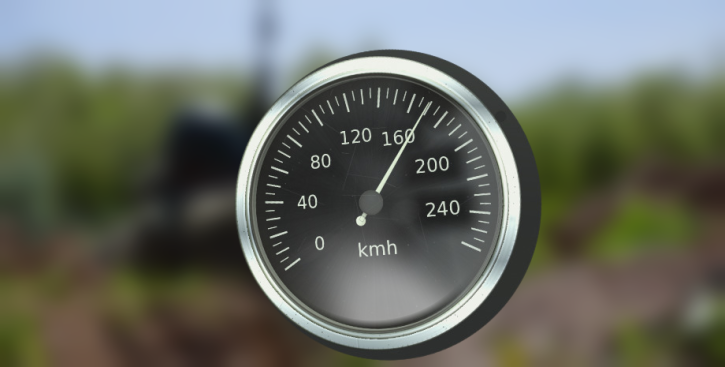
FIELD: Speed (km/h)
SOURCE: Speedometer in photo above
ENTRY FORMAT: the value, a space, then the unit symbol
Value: 170 km/h
